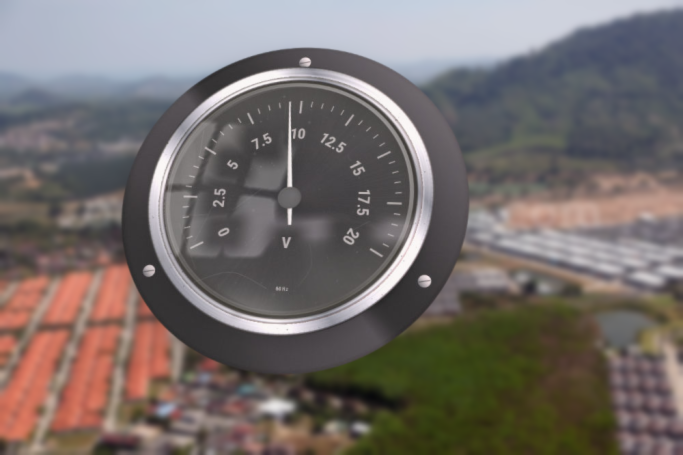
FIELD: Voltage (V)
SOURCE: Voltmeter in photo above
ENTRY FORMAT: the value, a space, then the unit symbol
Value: 9.5 V
